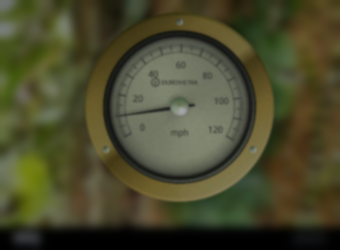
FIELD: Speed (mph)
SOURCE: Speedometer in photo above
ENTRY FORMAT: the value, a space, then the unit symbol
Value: 10 mph
